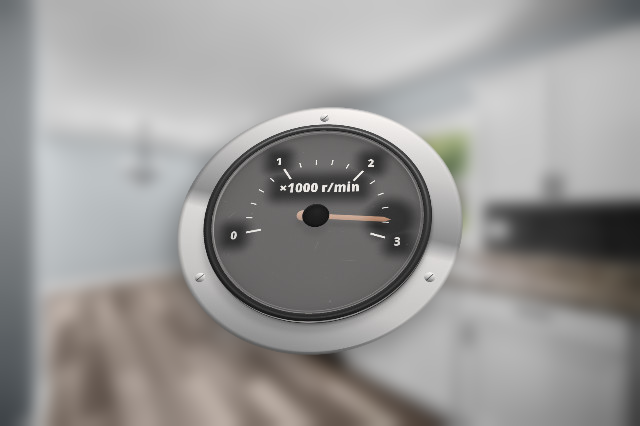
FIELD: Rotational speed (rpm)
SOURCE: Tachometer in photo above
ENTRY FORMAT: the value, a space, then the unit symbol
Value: 2800 rpm
